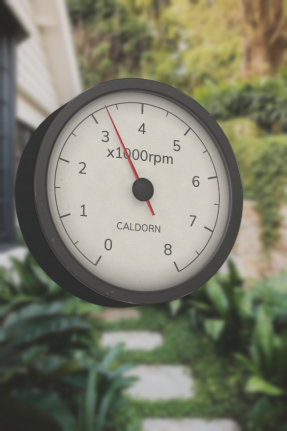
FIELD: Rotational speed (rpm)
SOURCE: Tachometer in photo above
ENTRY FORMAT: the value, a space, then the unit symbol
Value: 3250 rpm
